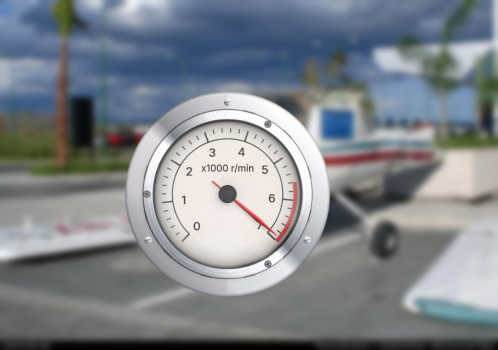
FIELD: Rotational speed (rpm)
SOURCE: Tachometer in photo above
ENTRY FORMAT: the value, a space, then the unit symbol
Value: 6900 rpm
